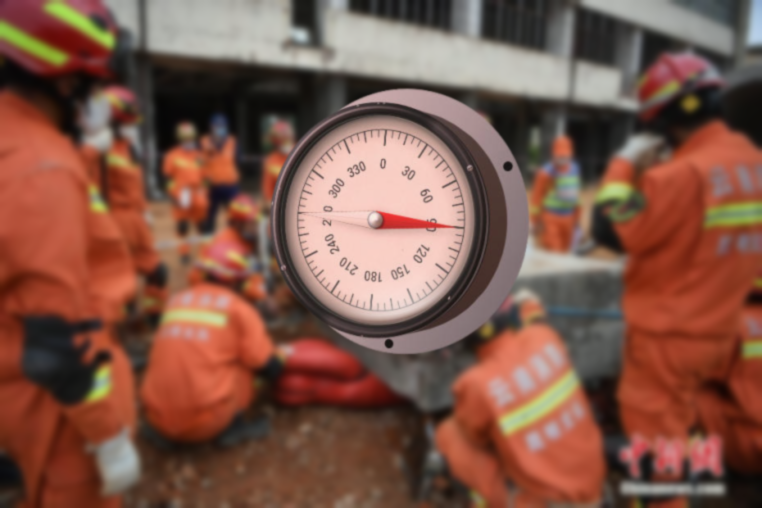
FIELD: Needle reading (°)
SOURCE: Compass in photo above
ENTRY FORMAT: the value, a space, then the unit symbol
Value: 90 °
